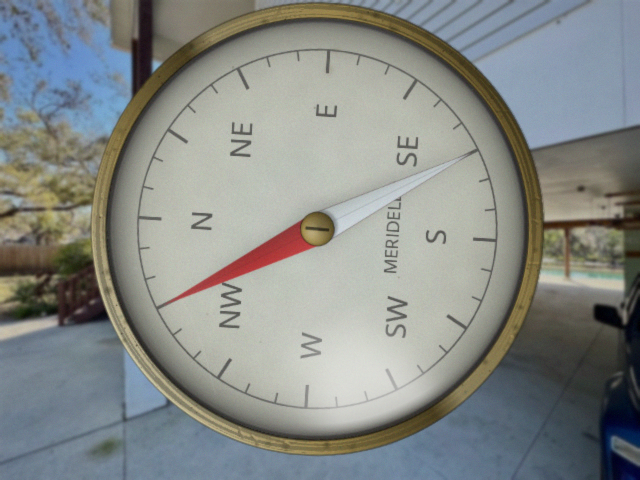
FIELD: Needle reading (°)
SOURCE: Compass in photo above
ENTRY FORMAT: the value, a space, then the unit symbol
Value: 330 °
